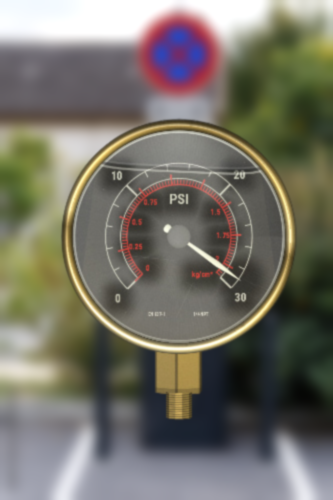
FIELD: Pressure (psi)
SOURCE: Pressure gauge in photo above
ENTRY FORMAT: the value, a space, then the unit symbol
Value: 29 psi
